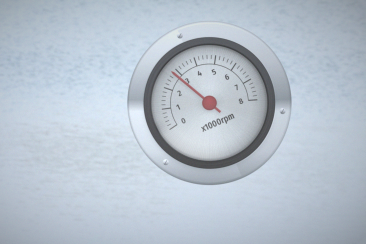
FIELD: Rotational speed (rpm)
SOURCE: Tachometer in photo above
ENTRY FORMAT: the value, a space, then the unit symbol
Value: 2800 rpm
